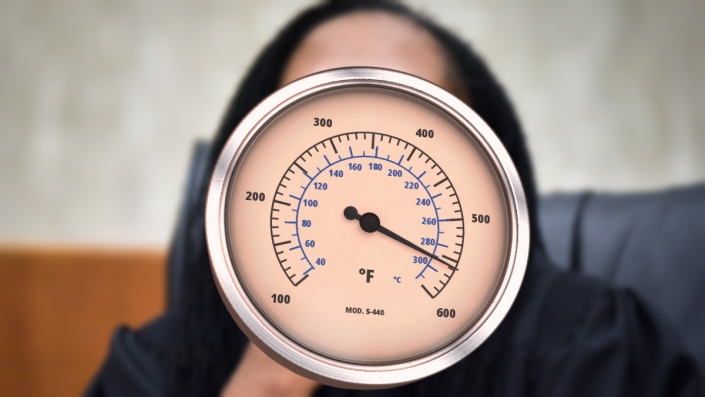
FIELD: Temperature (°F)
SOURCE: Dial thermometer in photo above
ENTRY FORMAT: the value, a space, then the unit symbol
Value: 560 °F
